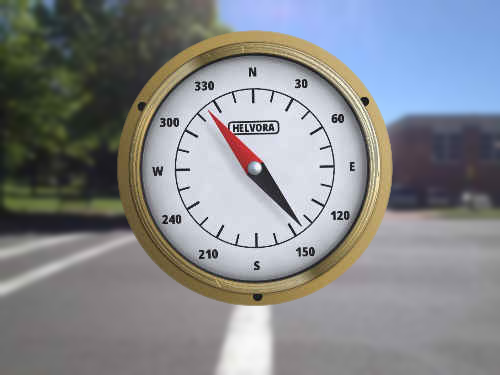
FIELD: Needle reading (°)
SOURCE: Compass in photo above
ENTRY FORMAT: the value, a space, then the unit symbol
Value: 322.5 °
